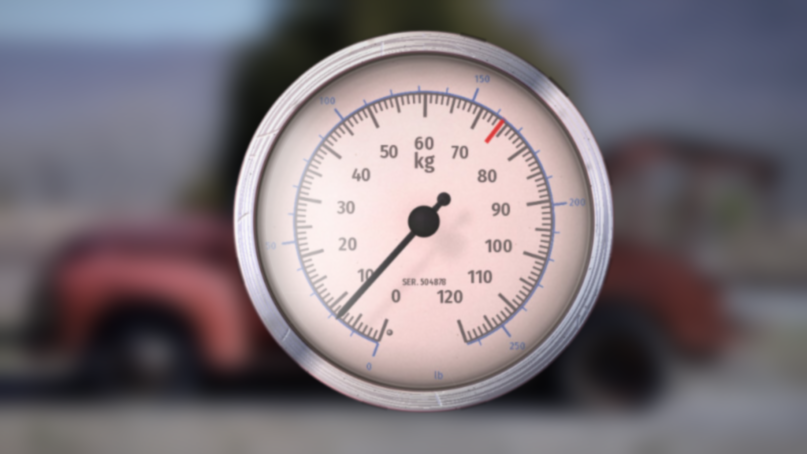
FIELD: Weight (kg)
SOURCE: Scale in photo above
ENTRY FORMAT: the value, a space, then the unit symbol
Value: 8 kg
